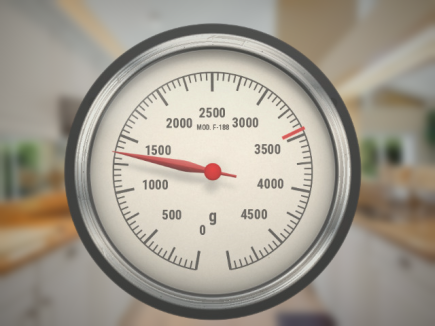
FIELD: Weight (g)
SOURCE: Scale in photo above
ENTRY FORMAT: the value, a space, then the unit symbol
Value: 1350 g
